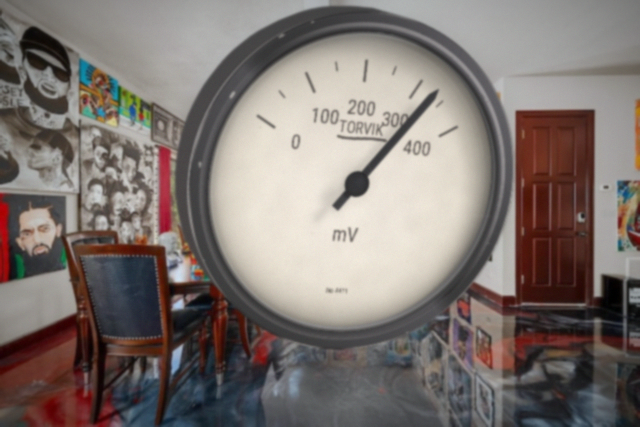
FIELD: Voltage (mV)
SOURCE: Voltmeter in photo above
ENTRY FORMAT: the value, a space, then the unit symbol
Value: 325 mV
